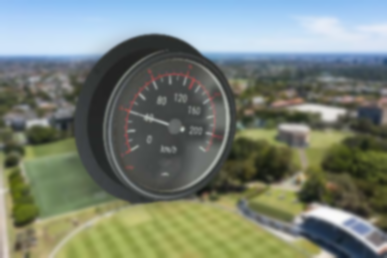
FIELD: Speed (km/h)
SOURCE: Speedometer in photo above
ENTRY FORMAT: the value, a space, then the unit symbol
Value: 40 km/h
